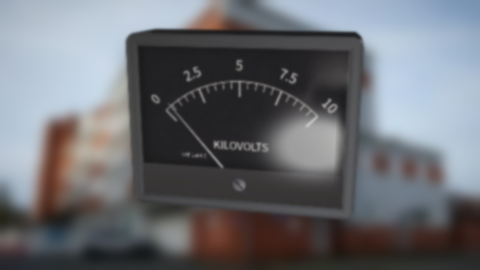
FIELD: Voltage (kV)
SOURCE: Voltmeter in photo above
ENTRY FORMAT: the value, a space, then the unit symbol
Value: 0.5 kV
